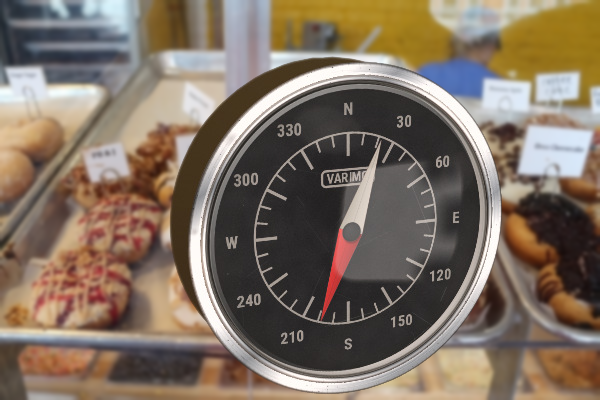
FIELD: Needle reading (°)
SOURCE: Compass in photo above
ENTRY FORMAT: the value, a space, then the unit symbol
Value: 200 °
